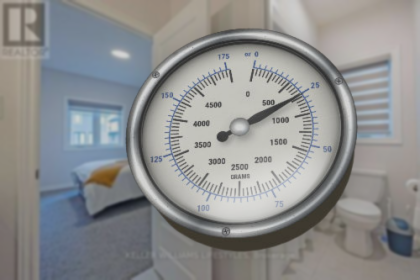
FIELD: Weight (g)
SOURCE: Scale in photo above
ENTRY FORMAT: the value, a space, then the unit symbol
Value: 750 g
